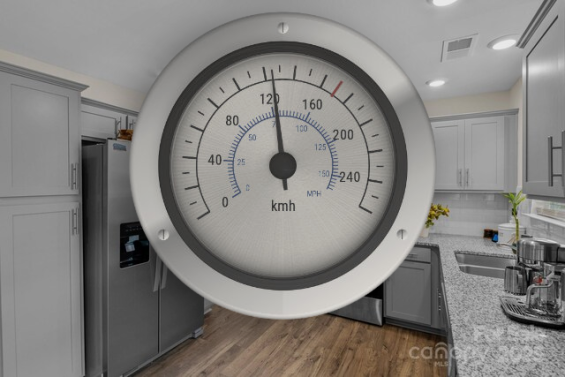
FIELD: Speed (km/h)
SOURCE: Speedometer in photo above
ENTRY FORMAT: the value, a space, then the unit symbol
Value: 125 km/h
